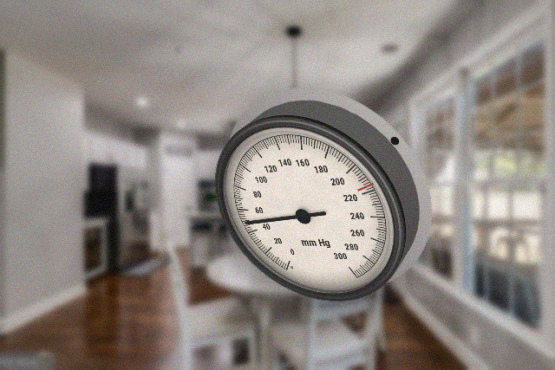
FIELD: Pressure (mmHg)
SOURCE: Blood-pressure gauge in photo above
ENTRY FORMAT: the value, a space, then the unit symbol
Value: 50 mmHg
